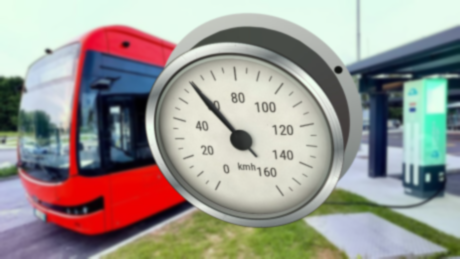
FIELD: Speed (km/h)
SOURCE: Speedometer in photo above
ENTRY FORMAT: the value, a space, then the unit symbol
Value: 60 km/h
